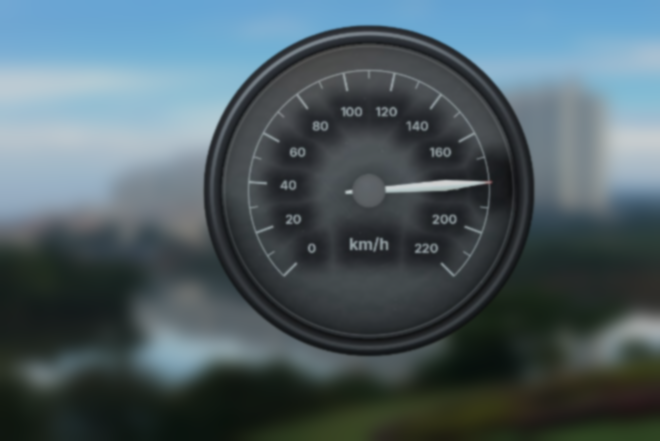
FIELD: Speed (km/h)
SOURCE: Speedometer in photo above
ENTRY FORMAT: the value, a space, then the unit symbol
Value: 180 km/h
